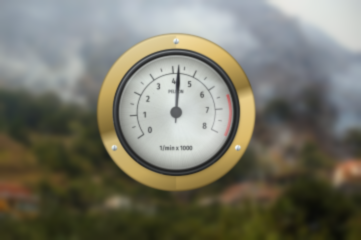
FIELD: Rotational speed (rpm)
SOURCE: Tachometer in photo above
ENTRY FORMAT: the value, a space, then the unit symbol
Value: 4250 rpm
